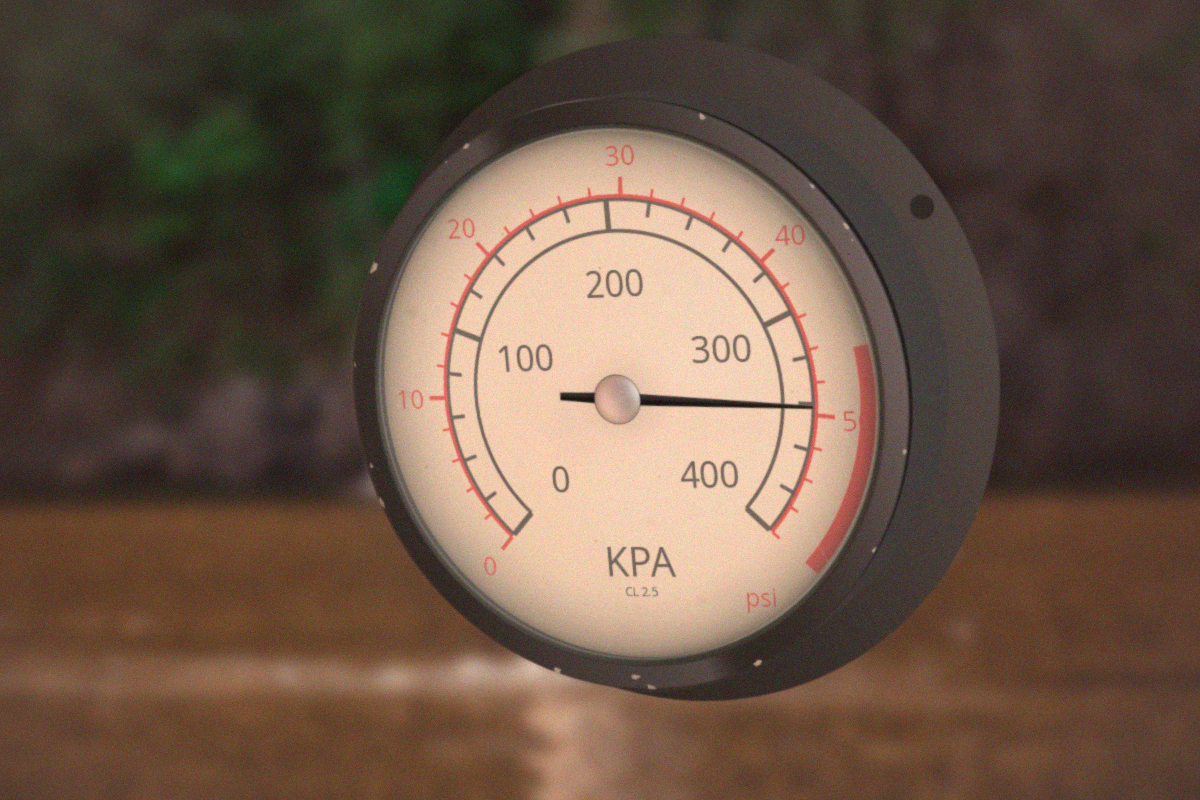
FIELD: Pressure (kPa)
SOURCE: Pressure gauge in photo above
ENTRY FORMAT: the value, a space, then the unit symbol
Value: 340 kPa
